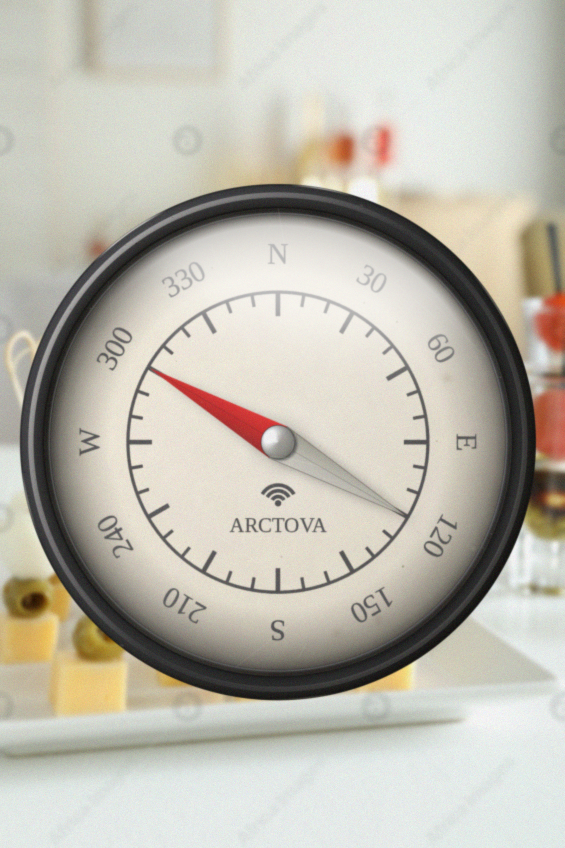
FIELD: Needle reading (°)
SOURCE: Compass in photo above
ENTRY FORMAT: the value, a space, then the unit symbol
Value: 300 °
